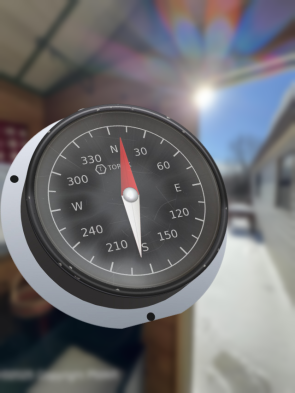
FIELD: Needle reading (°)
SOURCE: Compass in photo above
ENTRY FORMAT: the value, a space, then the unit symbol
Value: 7.5 °
